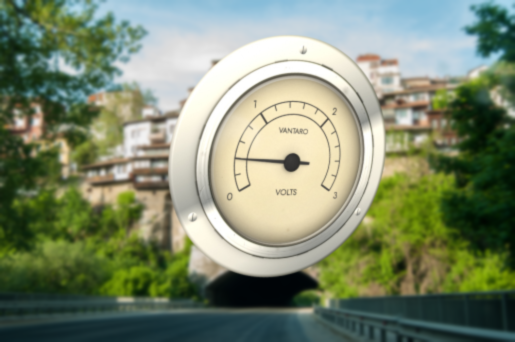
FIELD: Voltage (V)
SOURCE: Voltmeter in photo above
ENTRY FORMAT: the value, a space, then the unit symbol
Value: 0.4 V
